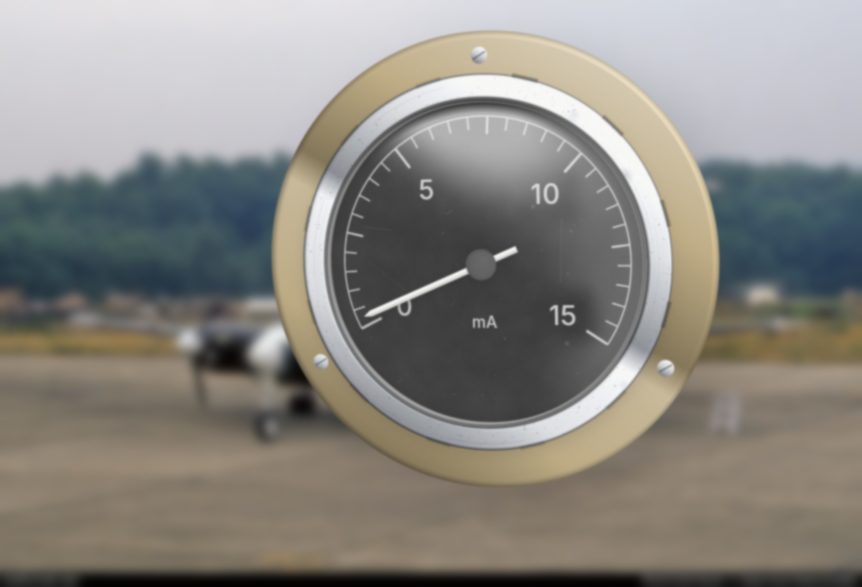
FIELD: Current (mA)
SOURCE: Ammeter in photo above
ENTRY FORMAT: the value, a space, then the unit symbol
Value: 0.25 mA
